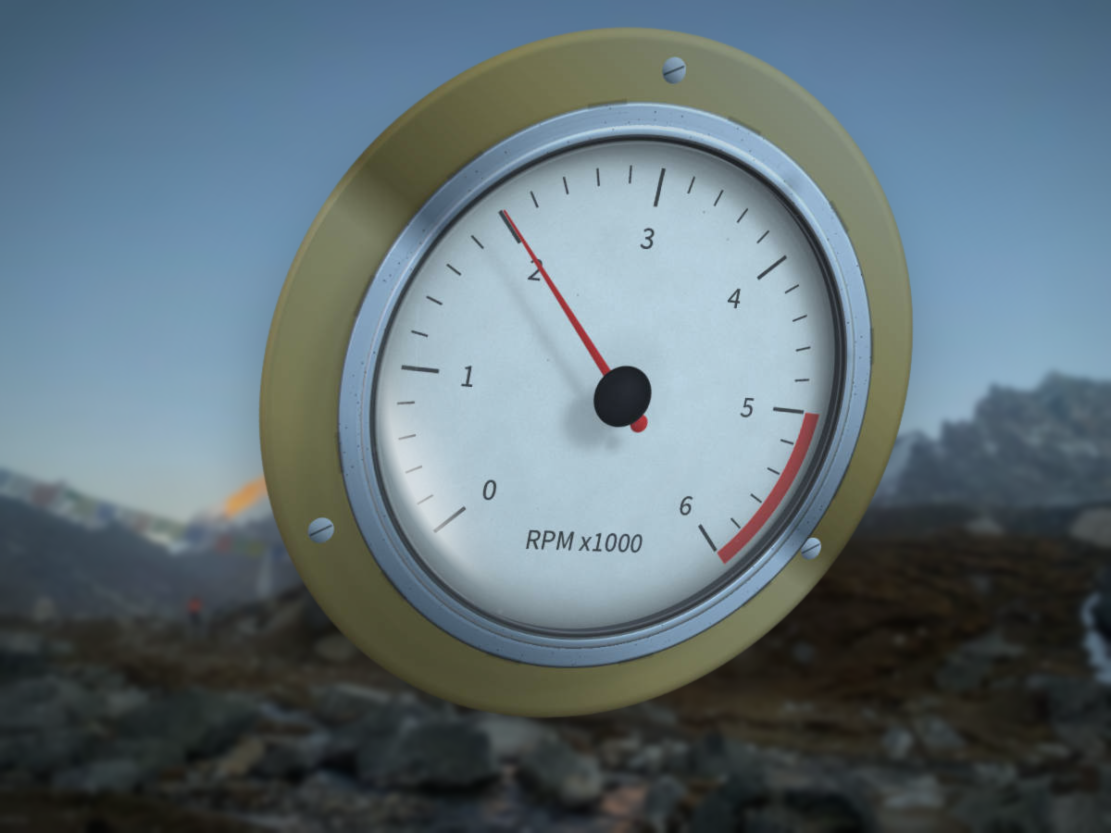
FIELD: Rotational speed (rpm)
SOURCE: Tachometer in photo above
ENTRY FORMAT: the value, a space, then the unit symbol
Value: 2000 rpm
